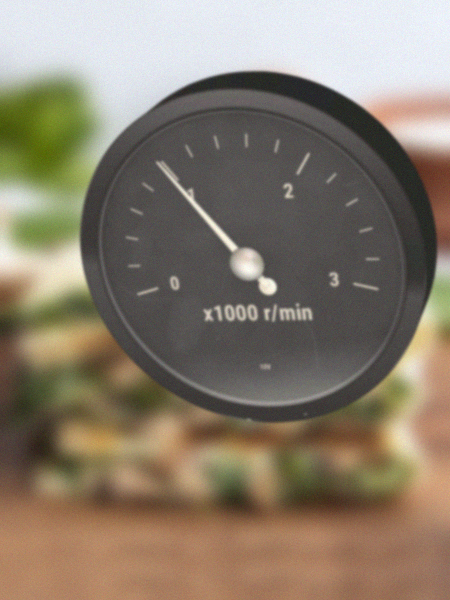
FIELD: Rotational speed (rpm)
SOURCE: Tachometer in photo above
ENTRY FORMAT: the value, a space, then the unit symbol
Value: 1000 rpm
